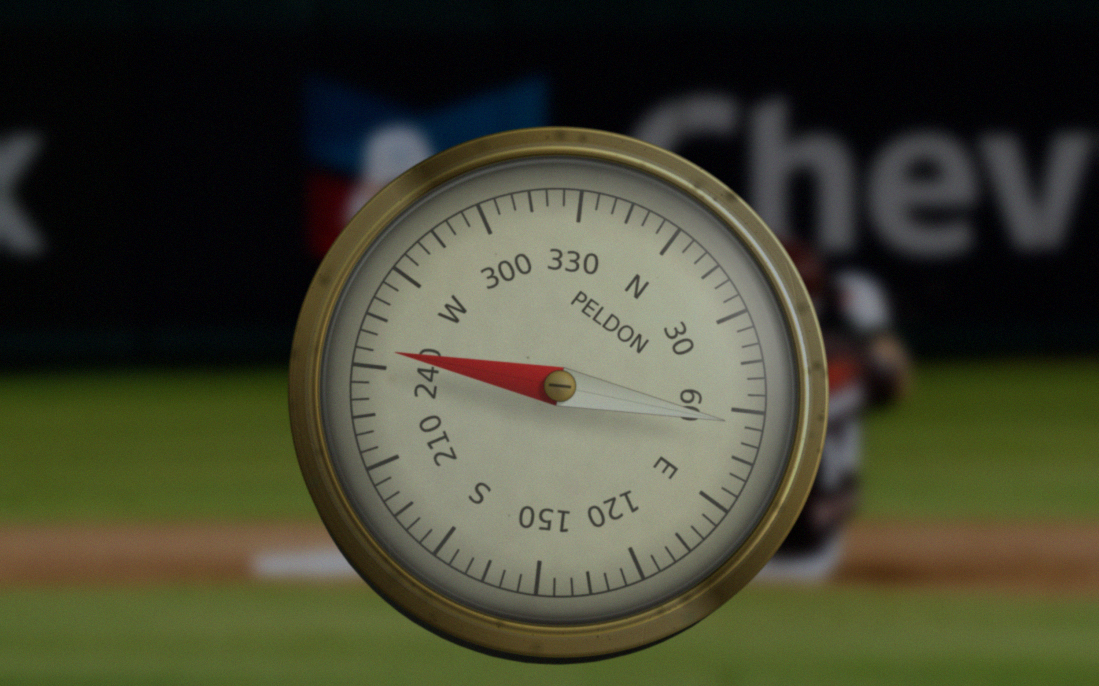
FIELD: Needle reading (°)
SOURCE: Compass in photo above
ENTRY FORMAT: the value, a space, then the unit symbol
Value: 245 °
